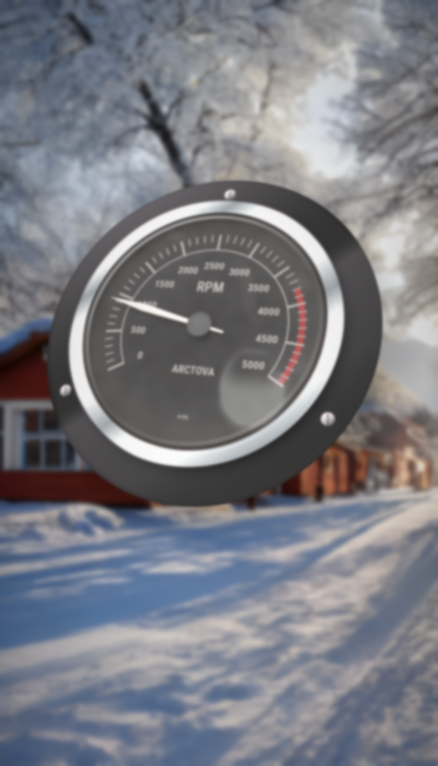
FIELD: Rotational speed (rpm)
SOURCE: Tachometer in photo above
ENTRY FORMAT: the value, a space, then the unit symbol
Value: 900 rpm
